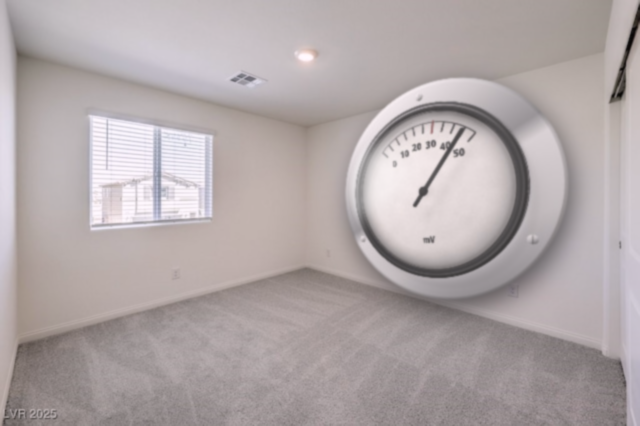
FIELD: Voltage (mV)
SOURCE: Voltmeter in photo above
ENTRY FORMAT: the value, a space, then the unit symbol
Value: 45 mV
